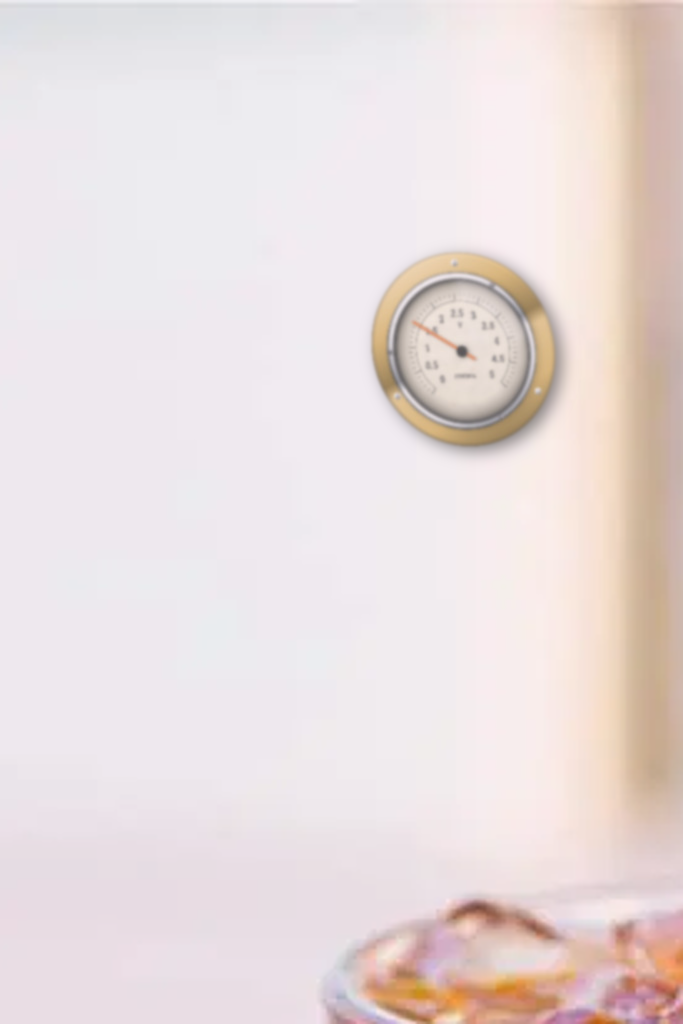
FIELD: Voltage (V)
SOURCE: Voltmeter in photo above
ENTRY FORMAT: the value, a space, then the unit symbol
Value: 1.5 V
